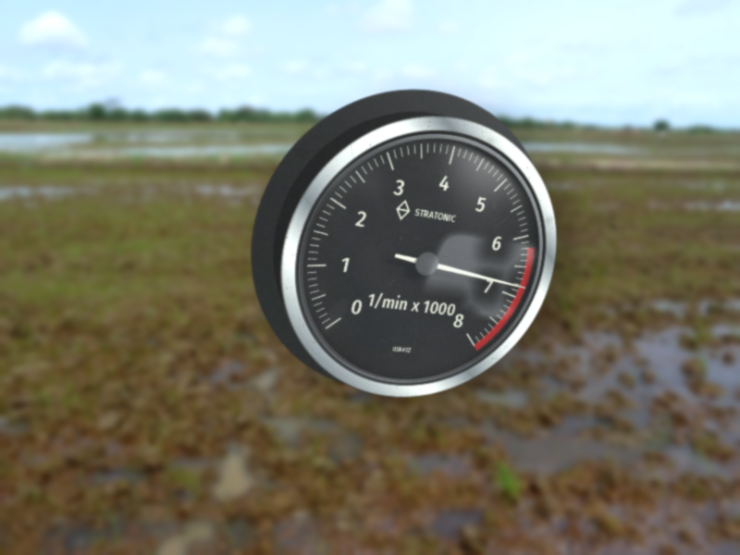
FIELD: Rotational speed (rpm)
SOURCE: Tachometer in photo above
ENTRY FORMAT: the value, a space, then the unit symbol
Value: 6800 rpm
